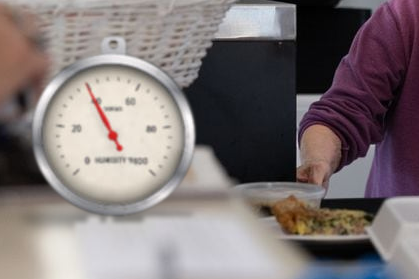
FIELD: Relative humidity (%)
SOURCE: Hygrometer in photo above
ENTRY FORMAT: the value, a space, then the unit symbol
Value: 40 %
